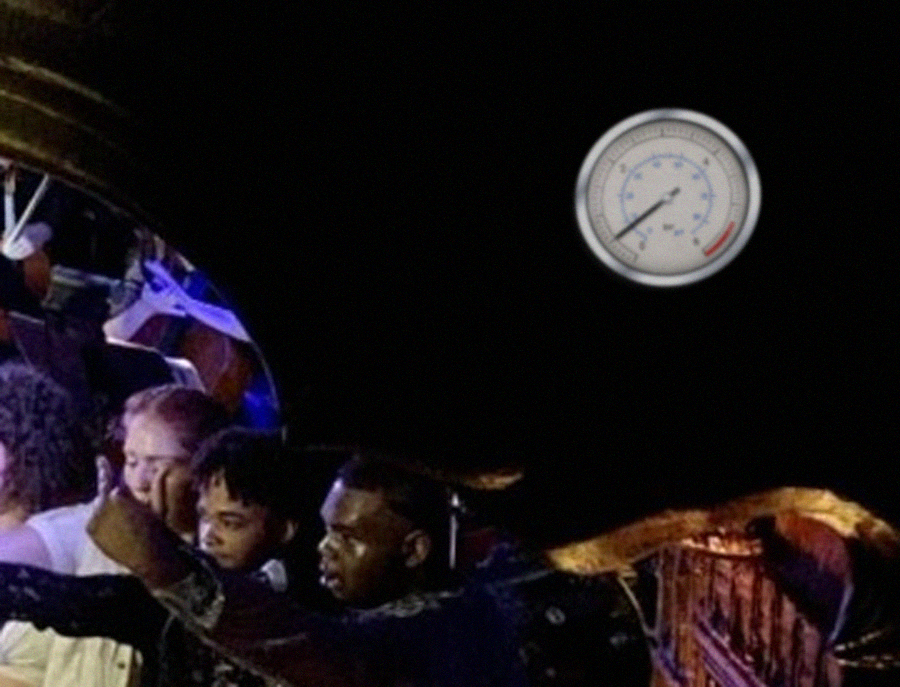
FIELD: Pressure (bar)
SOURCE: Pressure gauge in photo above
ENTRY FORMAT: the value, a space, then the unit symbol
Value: 0.5 bar
